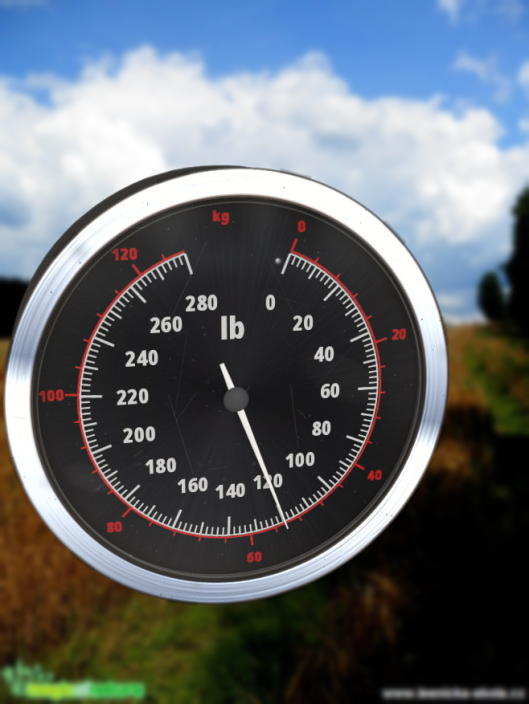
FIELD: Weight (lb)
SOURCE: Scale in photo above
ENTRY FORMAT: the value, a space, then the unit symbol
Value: 120 lb
